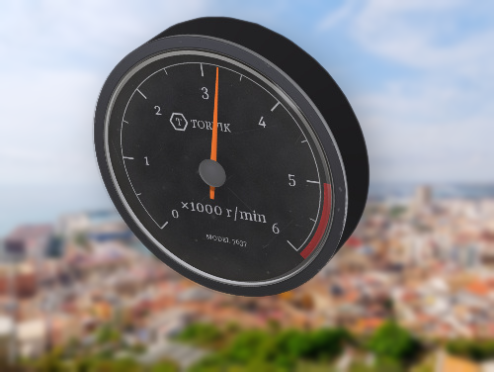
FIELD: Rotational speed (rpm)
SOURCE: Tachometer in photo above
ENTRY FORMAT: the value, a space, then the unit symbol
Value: 3250 rpm
